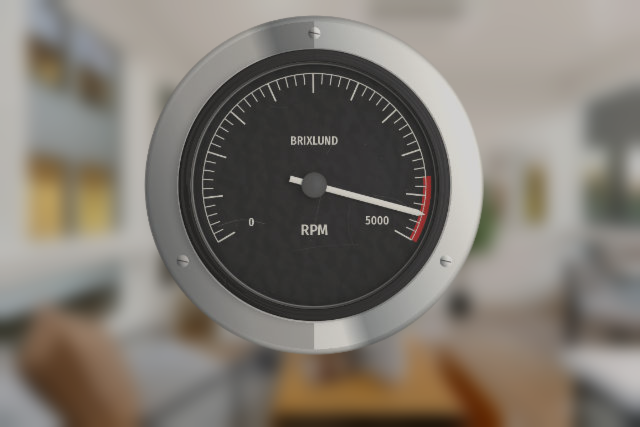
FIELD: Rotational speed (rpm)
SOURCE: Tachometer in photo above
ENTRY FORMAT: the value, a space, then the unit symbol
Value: 4700 rpm
